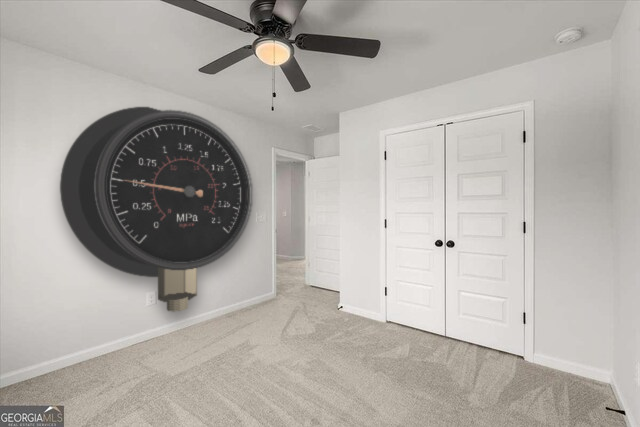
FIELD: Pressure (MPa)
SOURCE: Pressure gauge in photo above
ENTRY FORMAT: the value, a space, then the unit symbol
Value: 0.5 MPa
